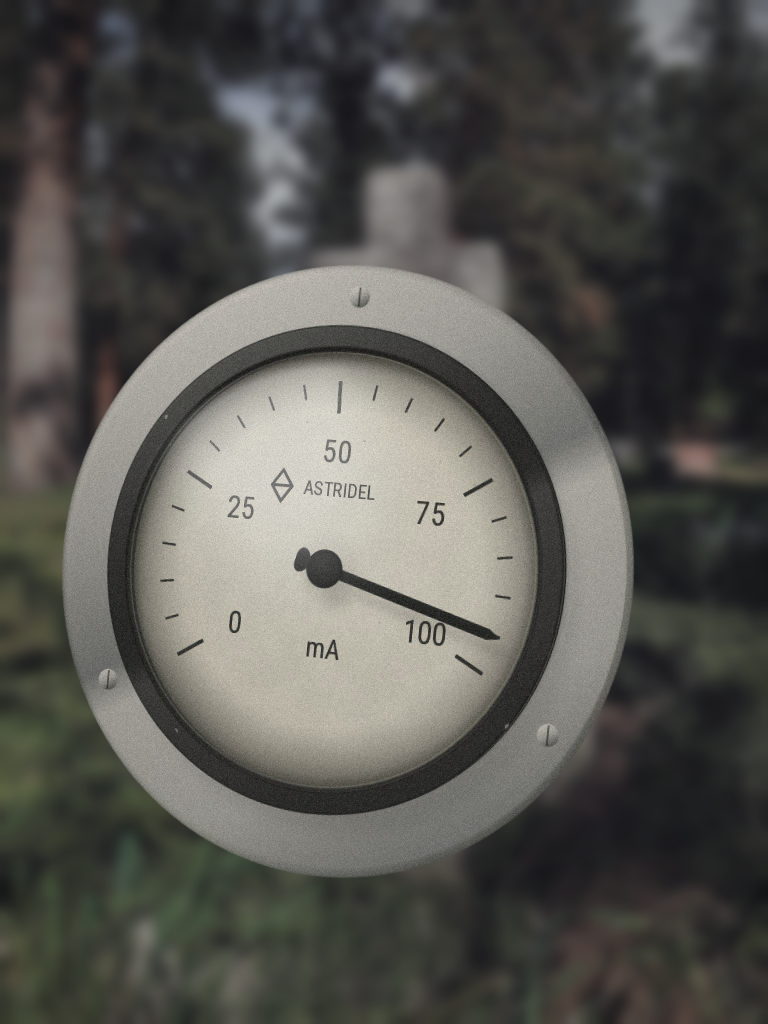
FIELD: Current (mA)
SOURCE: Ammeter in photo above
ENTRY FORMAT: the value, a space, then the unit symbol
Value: 95 mA
